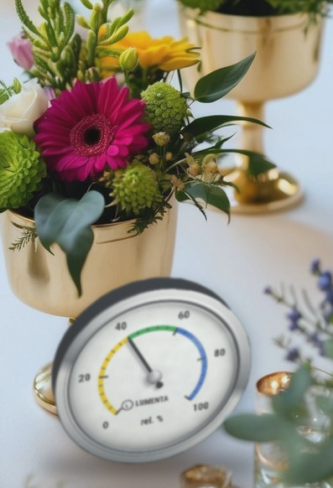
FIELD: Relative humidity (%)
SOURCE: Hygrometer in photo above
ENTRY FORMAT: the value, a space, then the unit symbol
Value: 40 %
